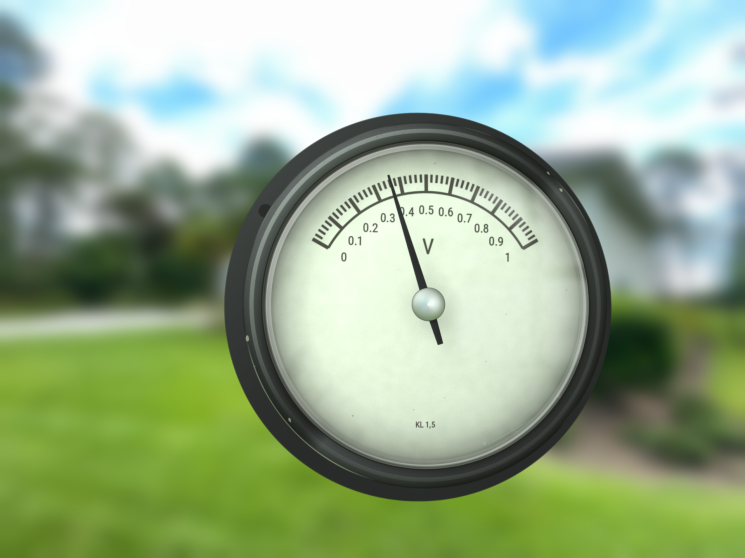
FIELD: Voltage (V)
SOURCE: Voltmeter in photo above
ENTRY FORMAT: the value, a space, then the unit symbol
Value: 0.36 V
